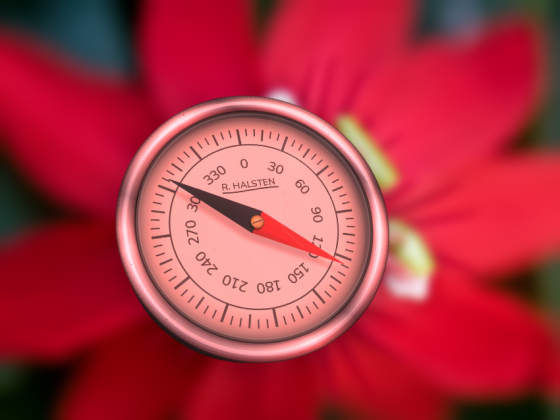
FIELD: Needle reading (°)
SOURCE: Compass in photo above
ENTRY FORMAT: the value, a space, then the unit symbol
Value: 125 °
